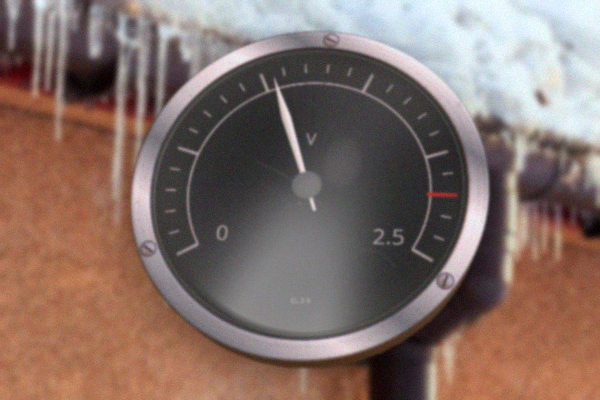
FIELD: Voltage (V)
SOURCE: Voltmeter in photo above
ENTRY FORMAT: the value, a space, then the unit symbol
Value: 1.05 V
